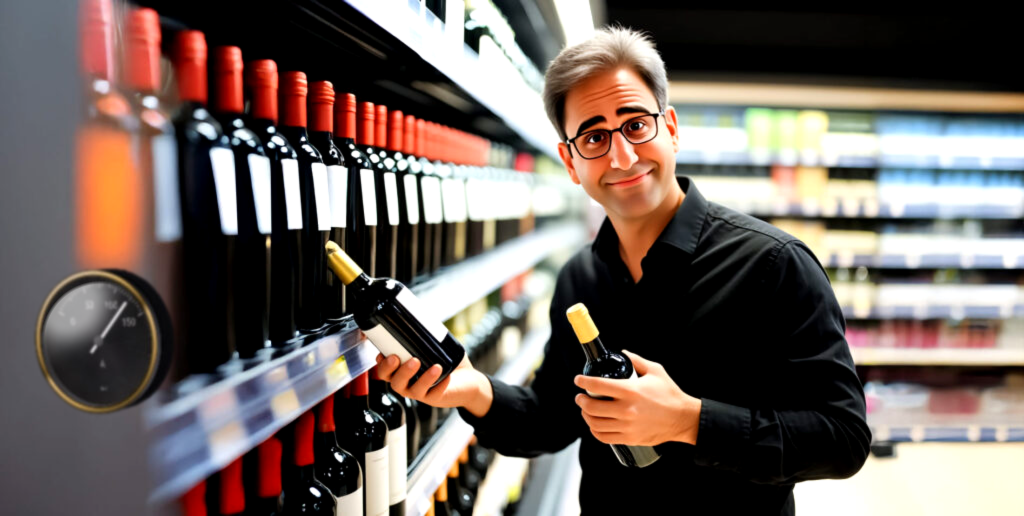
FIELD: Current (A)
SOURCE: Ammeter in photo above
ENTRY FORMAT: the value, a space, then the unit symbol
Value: 125 A
